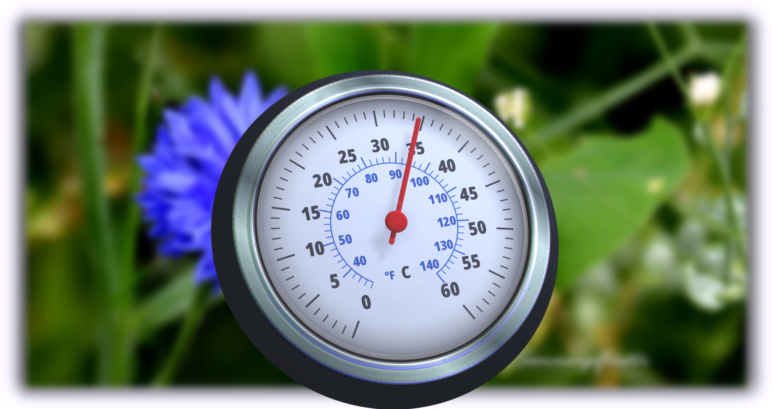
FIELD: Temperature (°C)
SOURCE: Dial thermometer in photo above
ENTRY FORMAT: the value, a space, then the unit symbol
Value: 34.5 °C
